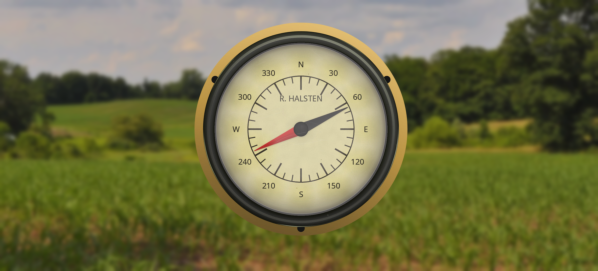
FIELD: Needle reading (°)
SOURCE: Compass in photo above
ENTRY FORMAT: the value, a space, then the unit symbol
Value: 245 °
